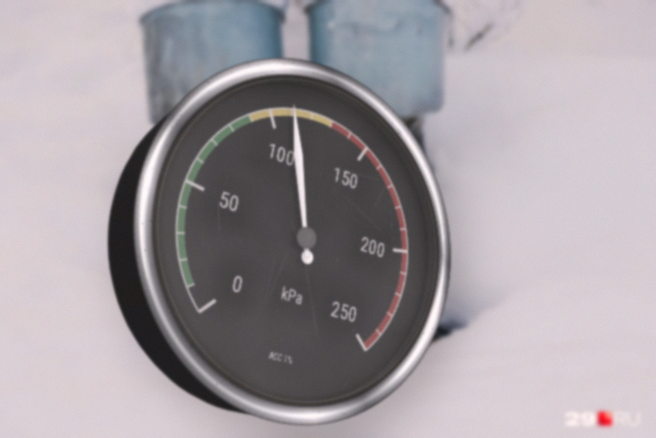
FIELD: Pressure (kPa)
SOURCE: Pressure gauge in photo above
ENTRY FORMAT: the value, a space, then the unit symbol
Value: 110 kPa
